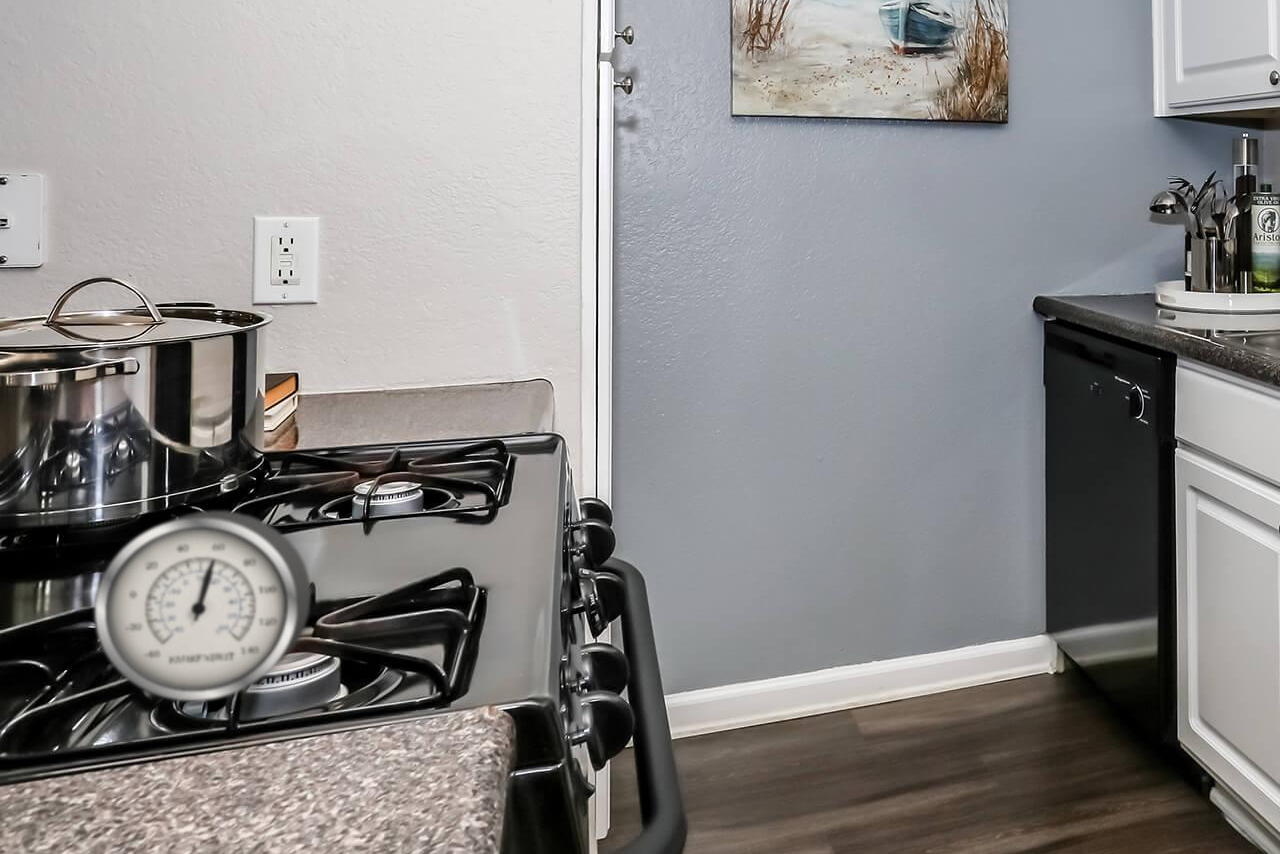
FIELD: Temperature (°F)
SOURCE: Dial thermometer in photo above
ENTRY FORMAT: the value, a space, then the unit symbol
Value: 60 °F
